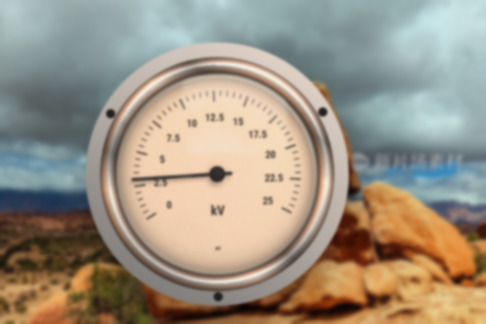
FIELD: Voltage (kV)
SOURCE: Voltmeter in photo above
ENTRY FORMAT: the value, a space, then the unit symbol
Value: 3 kV
